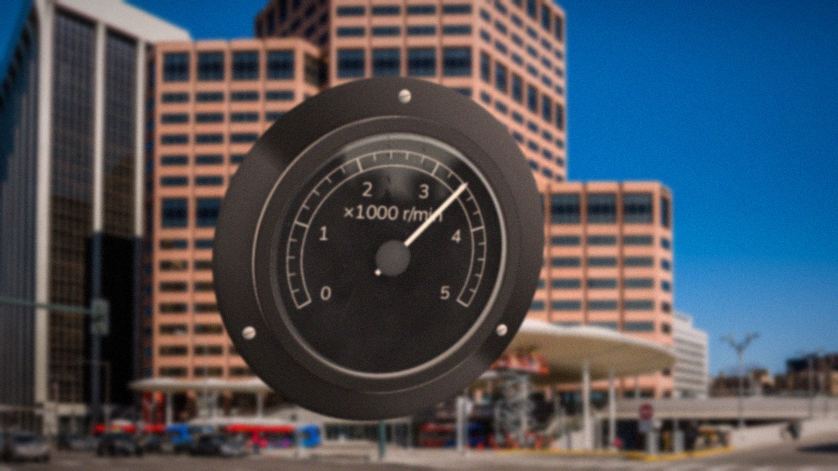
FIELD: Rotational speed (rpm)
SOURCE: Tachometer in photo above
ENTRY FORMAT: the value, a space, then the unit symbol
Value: 3400 rpm
